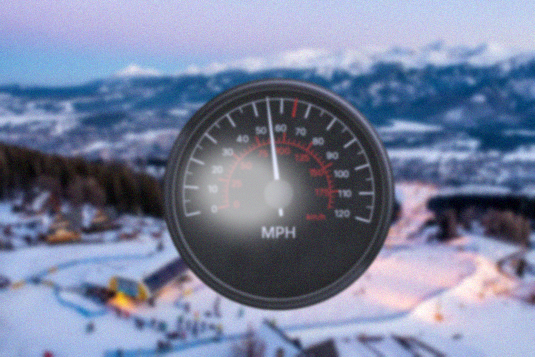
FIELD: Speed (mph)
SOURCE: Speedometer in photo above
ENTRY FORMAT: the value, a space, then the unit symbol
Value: 55 mph
